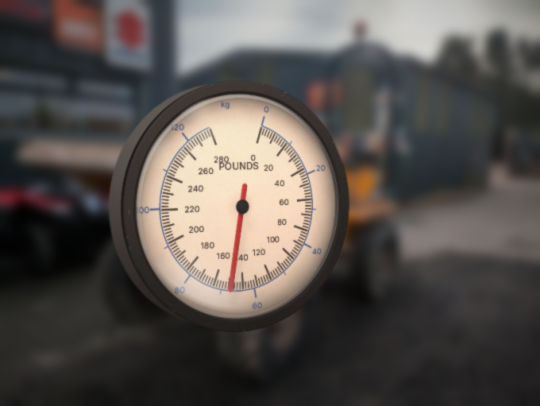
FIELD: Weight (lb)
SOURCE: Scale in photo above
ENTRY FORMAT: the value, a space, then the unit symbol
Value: 150 lb
